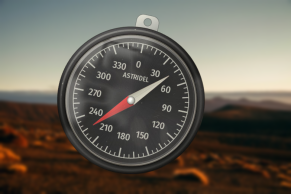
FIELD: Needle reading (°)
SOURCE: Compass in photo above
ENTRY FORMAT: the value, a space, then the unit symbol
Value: 225 °
